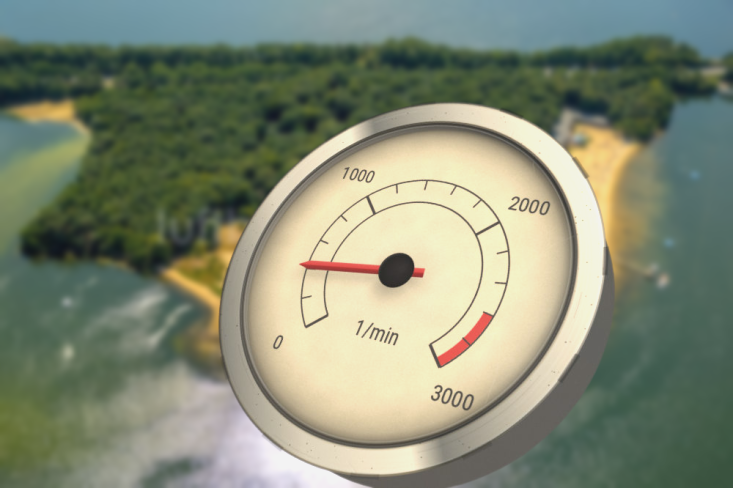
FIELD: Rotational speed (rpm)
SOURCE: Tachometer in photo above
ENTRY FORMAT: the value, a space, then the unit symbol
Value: 400 rpm
